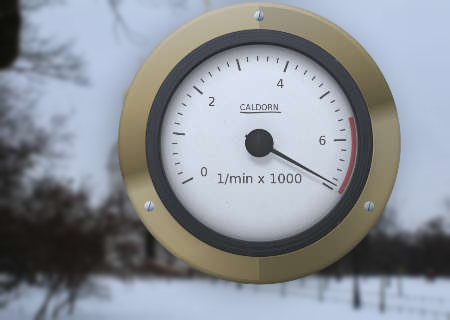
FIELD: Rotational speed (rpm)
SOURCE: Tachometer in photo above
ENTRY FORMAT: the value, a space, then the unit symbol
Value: 6900 rpm
